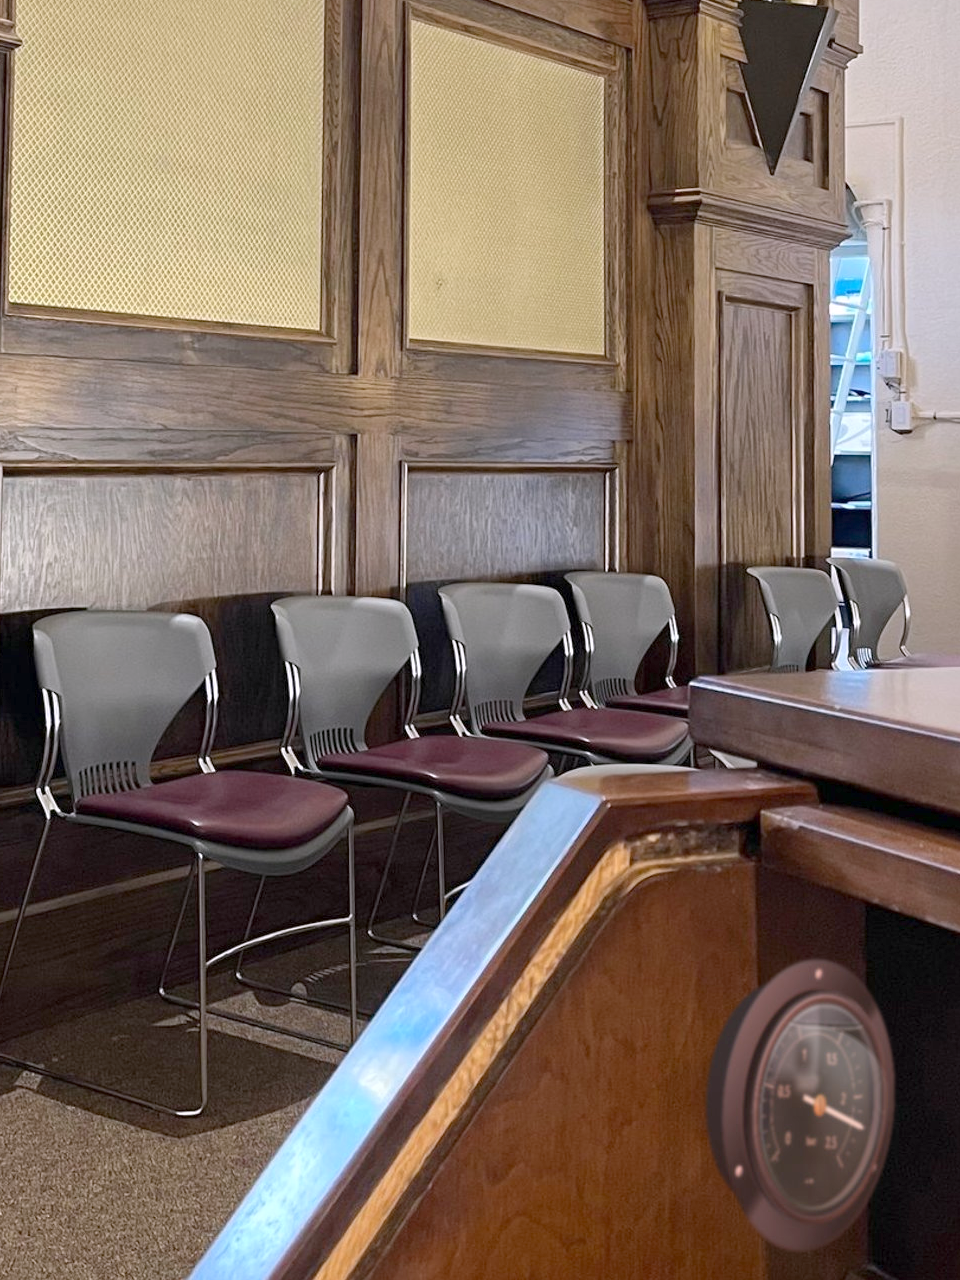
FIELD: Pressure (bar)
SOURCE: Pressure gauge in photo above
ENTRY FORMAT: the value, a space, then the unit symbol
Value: 2.2 bar
